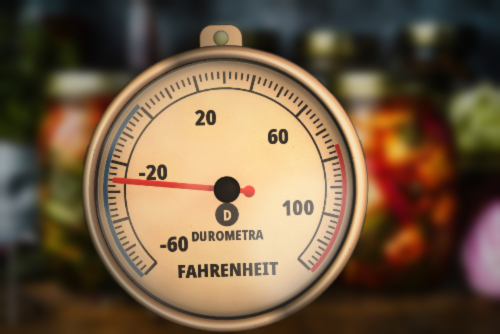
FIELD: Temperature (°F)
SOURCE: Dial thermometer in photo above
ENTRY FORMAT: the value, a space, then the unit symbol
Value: -26 °F
